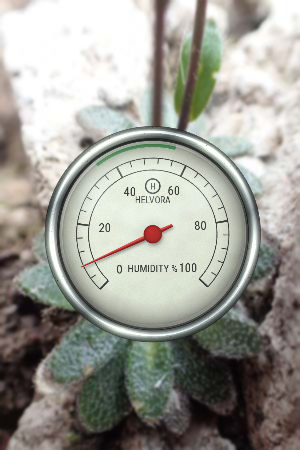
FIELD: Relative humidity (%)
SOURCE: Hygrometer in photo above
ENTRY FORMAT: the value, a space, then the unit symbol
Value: 8 %
